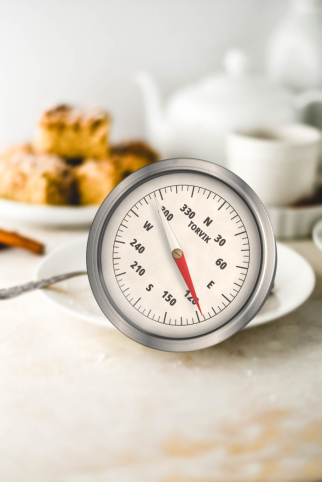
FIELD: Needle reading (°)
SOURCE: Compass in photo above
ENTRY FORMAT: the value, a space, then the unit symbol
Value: 115 °
